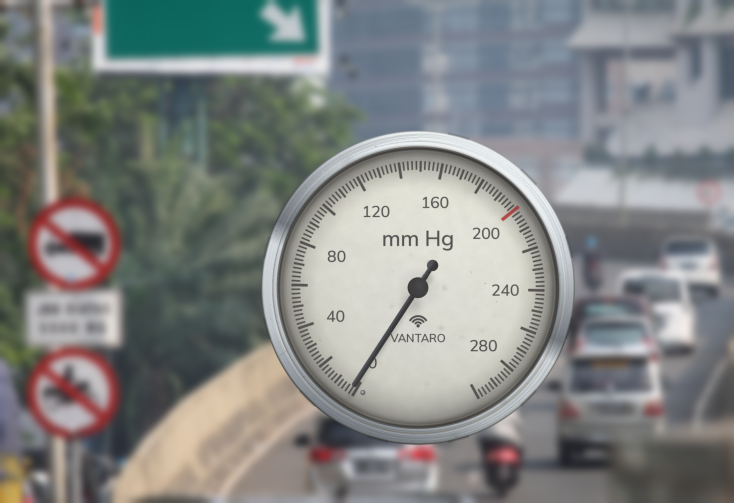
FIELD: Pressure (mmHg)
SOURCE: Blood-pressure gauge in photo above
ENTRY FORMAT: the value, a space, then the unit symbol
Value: 2 mmHg
